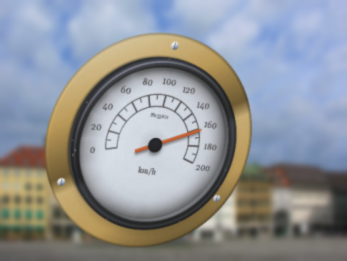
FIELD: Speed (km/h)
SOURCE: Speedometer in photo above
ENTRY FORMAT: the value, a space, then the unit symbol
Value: 160 km/h
